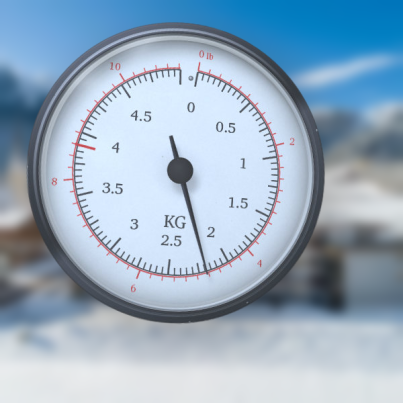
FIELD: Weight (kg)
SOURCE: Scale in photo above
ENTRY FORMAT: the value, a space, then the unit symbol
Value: 2.2 kg
